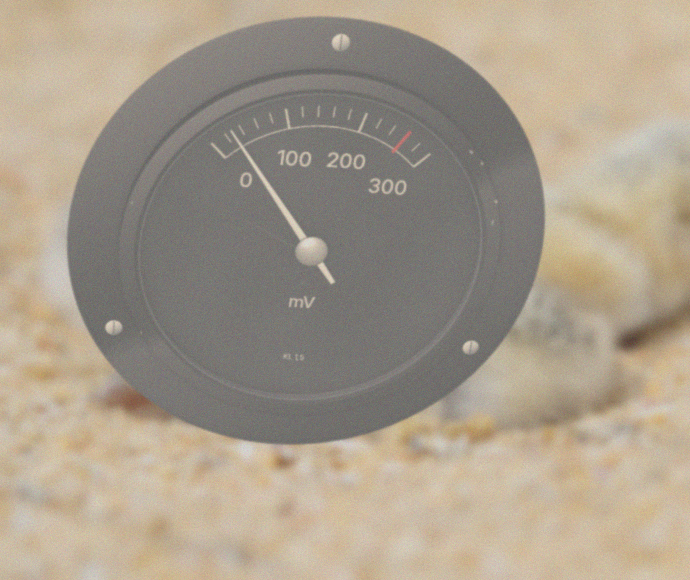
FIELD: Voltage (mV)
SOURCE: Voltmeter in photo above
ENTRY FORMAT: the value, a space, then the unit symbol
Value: 30 mV
